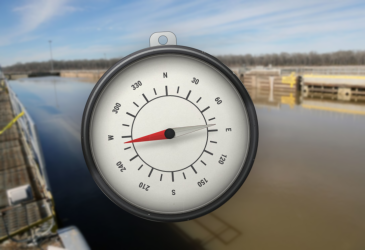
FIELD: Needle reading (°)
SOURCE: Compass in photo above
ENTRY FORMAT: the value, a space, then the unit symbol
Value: 262.5 °
